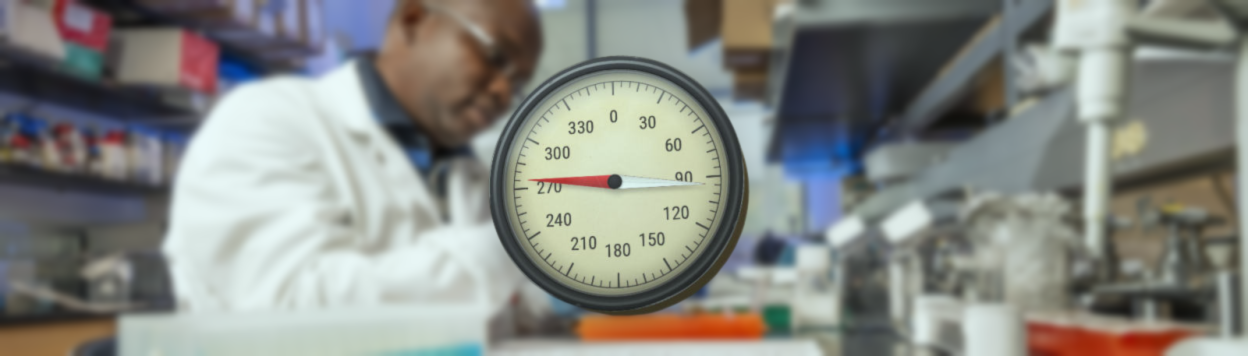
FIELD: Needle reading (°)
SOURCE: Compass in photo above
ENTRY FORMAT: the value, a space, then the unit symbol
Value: 275 °
